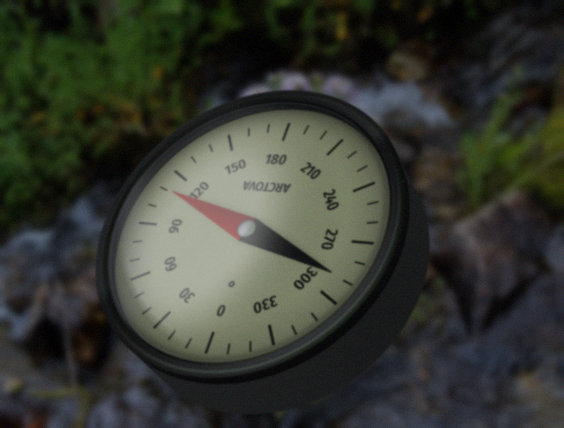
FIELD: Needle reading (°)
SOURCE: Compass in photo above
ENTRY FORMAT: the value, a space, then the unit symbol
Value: 110 °
